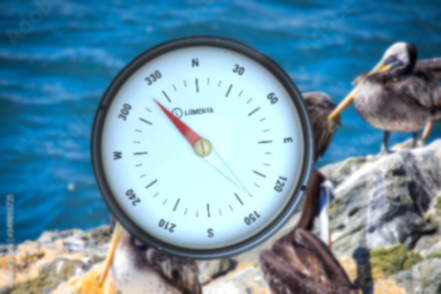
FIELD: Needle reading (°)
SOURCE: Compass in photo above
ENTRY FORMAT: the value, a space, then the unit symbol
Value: 320 °
